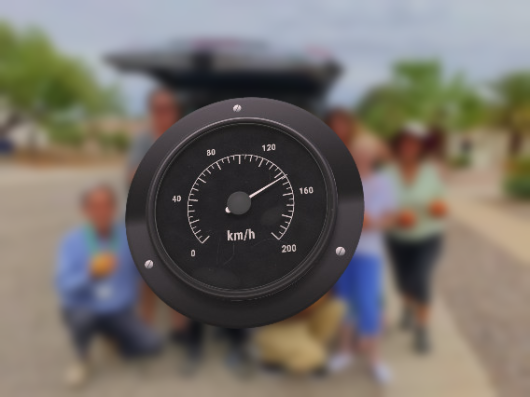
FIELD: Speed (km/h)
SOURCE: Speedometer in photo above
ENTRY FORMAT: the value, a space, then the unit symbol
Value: 145 km/h
